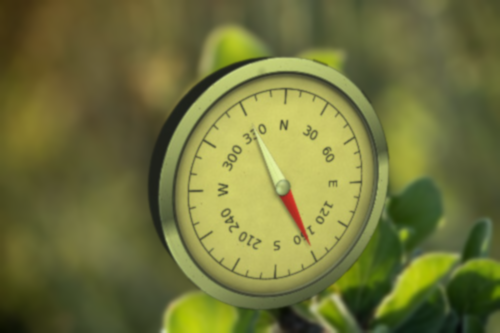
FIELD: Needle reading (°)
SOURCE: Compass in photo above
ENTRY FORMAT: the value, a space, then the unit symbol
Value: 150 °
